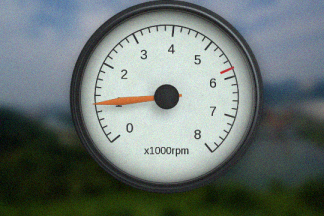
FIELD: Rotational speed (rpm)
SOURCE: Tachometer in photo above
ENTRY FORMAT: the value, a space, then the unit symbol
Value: 1000 rpm
